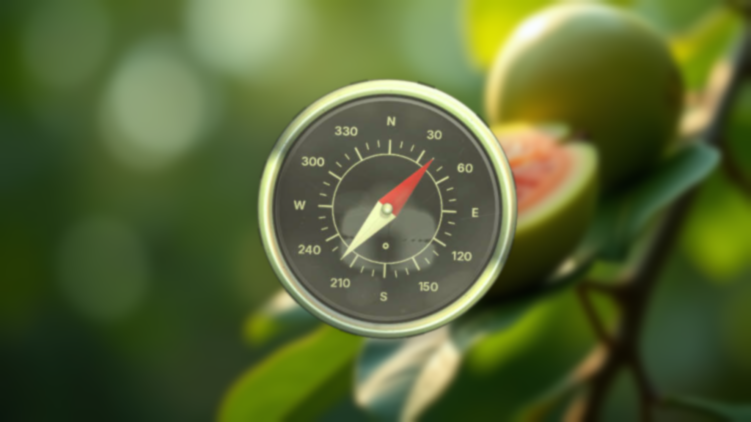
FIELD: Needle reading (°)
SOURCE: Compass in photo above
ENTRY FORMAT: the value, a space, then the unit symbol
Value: 40 °
